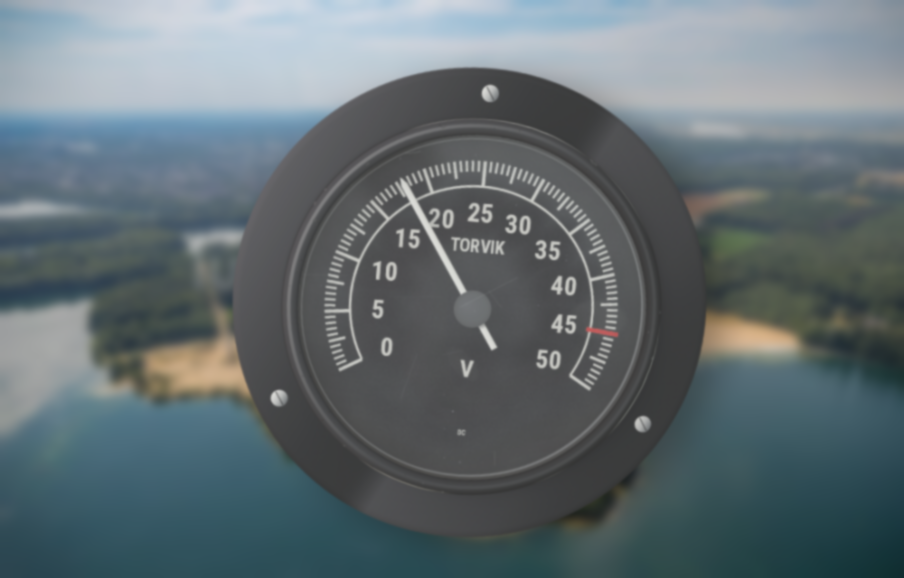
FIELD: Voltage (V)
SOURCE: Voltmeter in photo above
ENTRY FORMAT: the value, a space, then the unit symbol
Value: 18 V
